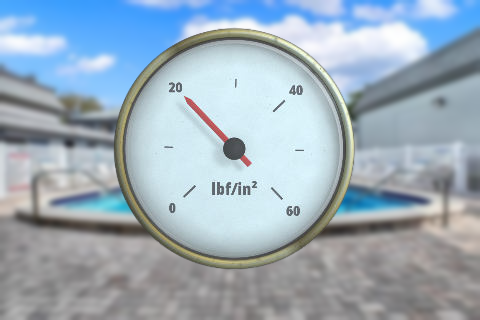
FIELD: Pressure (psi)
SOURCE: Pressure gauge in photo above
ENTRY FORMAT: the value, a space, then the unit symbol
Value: 20 psi
